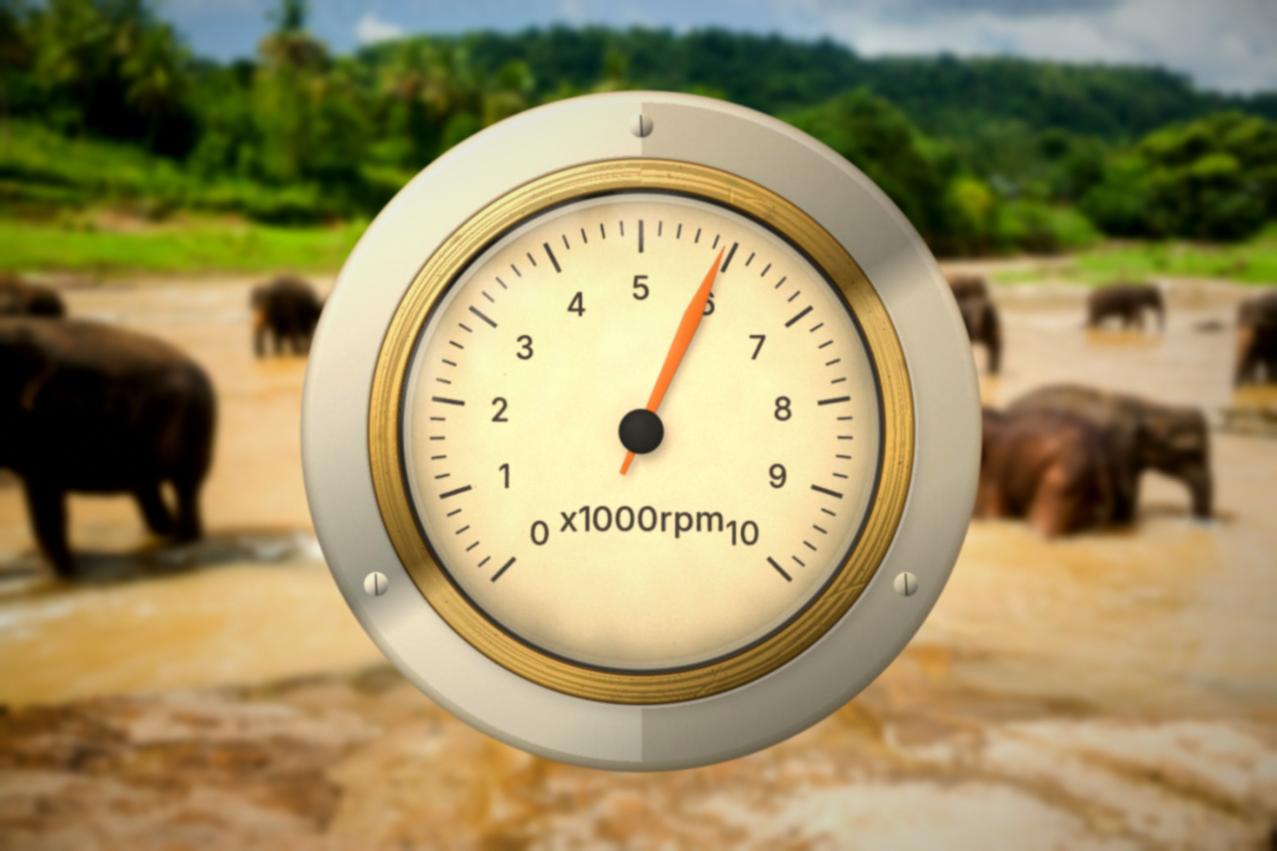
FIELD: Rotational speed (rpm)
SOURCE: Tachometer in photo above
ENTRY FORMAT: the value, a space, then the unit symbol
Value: 5900 rpm
